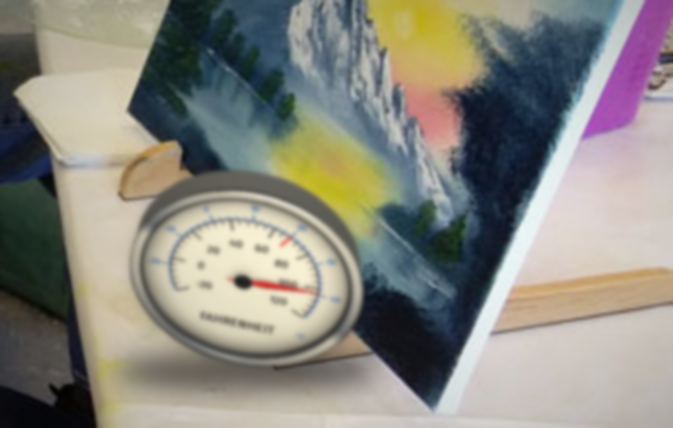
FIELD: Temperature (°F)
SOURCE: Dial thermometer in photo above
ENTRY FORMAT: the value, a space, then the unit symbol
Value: 100 °F
